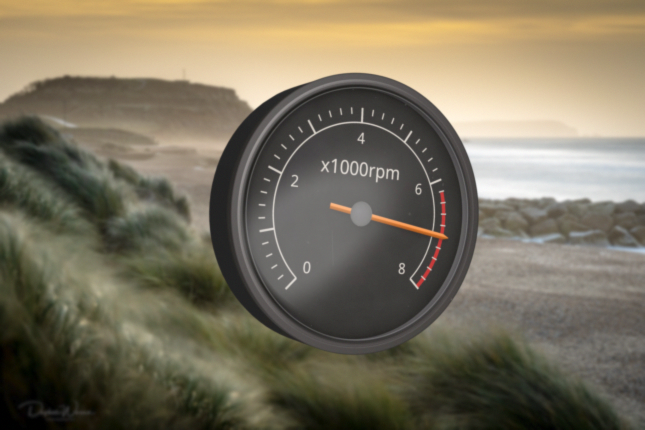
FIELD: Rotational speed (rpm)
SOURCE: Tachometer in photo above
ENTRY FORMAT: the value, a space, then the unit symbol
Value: 7000 rpm
